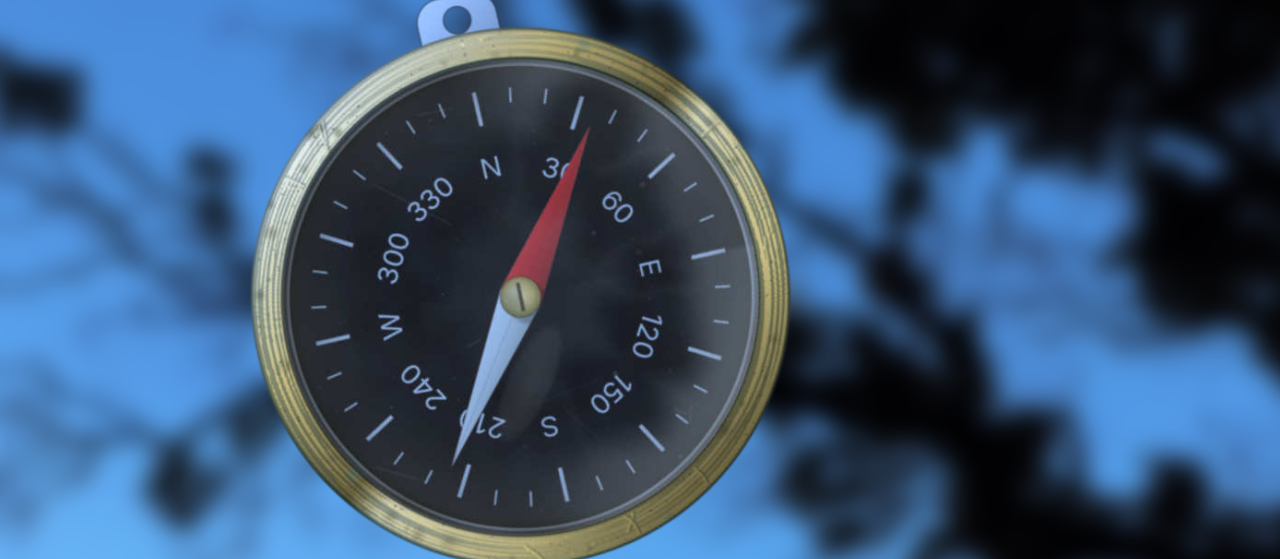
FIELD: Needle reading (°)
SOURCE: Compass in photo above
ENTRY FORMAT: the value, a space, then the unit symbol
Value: 35 °
